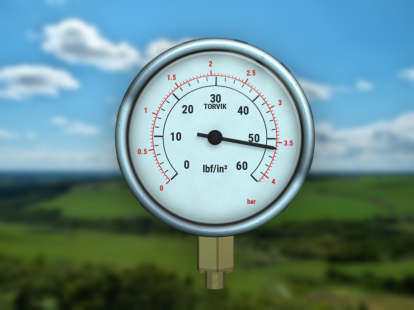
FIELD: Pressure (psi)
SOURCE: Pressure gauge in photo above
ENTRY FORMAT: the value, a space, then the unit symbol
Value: 52 psi
